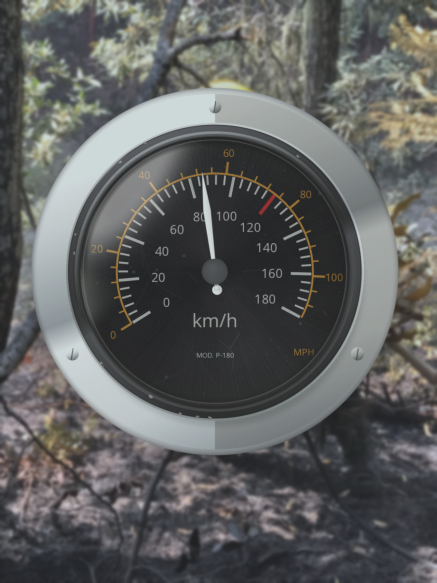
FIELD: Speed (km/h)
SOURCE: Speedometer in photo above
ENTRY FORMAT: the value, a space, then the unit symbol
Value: 86 km/h
